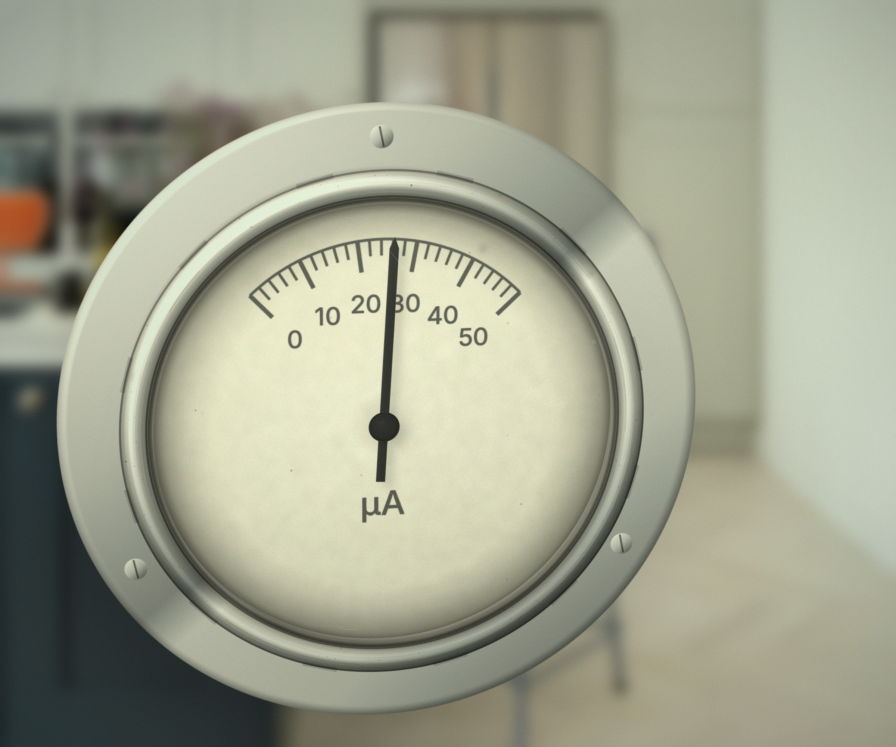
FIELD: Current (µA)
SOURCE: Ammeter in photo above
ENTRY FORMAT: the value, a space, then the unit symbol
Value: 26 µA
